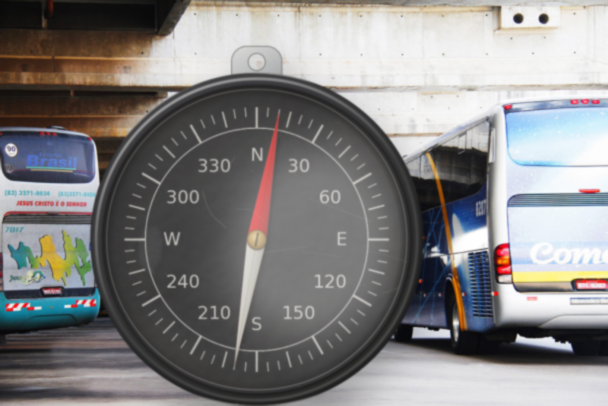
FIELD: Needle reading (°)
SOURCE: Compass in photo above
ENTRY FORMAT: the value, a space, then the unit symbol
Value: 10 °
